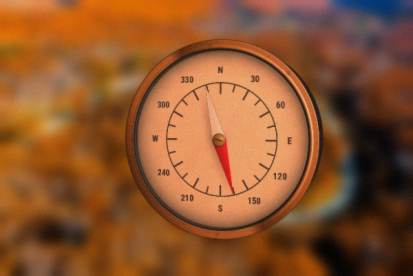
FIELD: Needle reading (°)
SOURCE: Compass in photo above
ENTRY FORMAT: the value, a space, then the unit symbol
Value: 165 °
